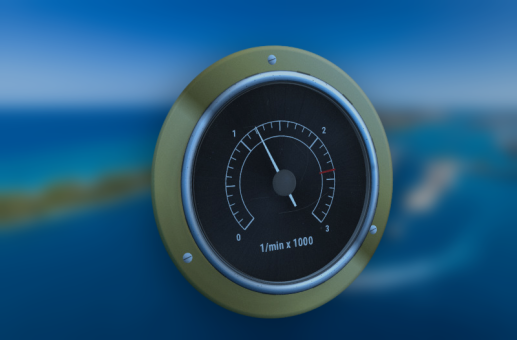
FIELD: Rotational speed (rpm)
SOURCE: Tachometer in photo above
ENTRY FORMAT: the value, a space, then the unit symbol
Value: 1200 rpm
